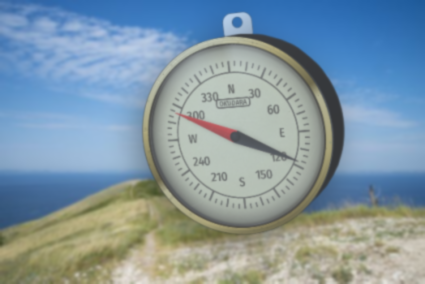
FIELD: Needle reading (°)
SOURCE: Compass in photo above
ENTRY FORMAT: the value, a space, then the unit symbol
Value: 295 °
